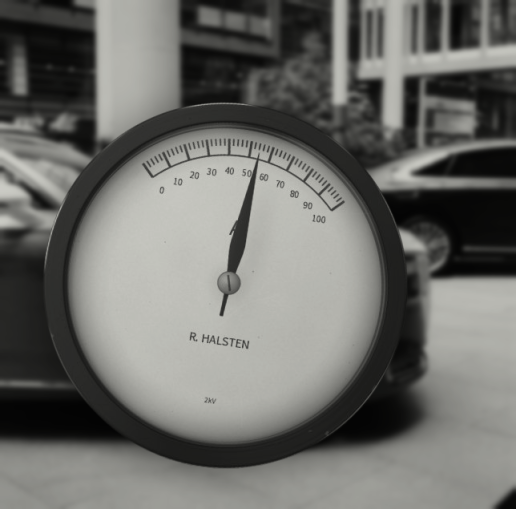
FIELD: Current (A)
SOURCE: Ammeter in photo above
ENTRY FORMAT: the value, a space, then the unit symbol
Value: 54 A
